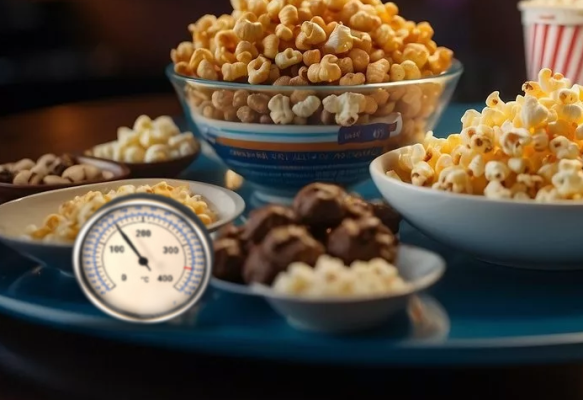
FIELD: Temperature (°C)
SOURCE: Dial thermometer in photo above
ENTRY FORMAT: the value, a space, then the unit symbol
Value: 150 °C
